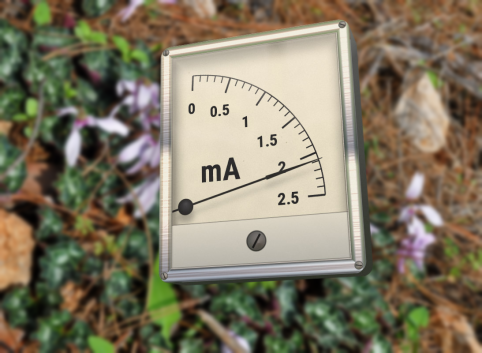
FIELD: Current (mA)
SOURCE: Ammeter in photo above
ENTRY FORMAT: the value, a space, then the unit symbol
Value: 2.1 mA
